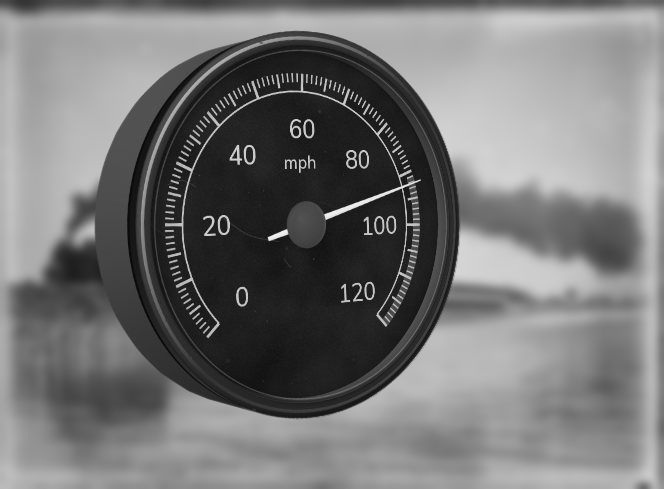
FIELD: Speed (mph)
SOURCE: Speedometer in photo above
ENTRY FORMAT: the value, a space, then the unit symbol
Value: 92 mph
